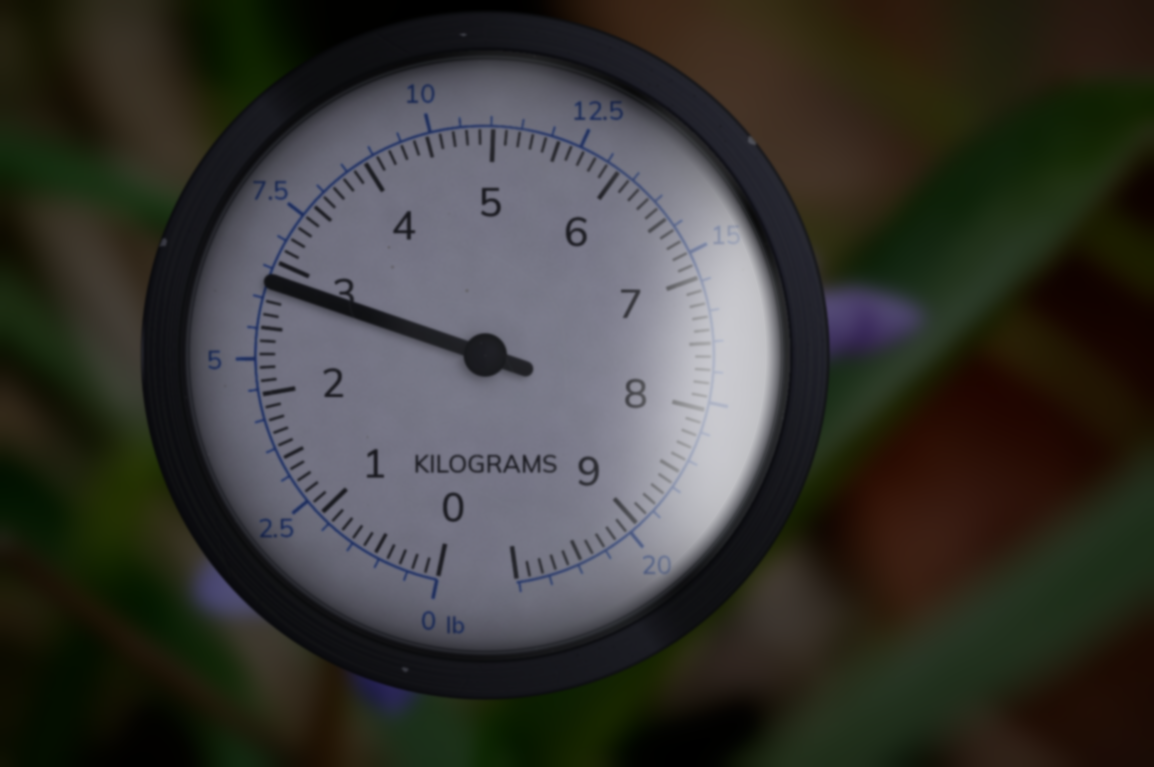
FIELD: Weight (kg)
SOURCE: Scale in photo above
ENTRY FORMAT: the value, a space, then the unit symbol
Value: 2.85 kg
